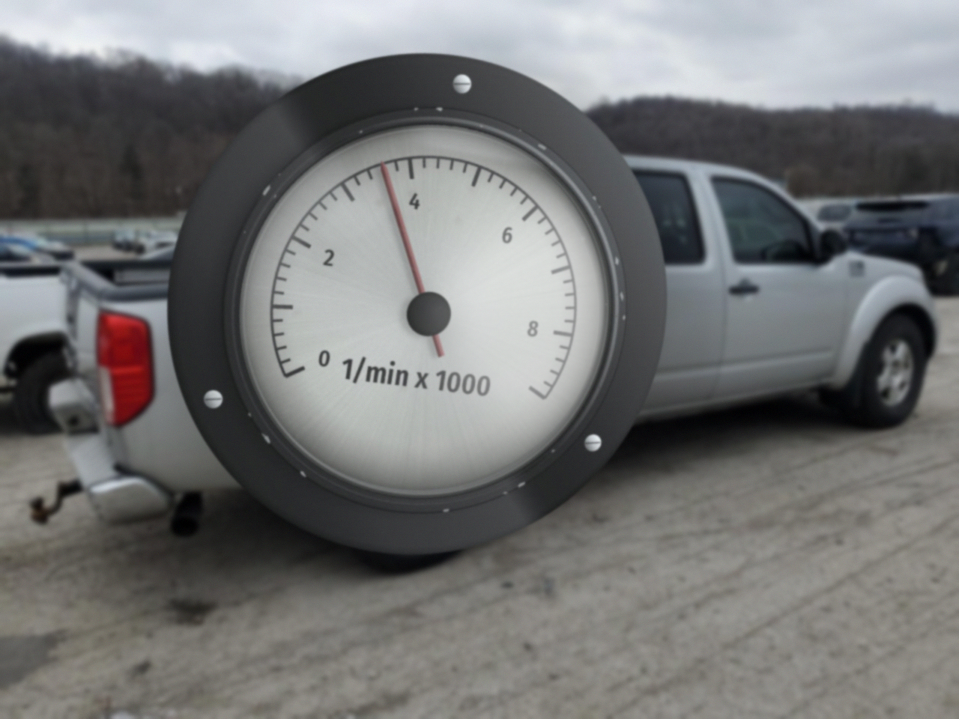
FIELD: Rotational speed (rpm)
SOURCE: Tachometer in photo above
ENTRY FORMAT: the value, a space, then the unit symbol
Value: 3600 rpm
